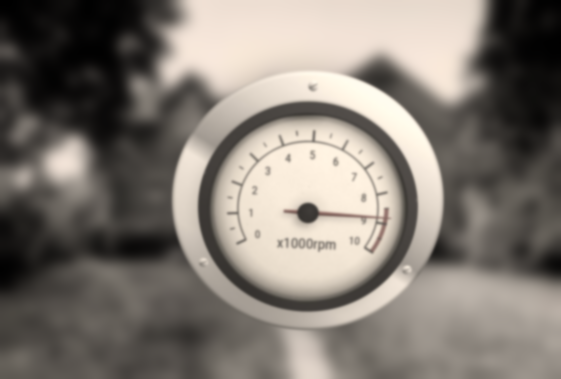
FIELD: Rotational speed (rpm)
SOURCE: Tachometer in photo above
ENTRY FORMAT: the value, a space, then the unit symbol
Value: 8750 rpm
